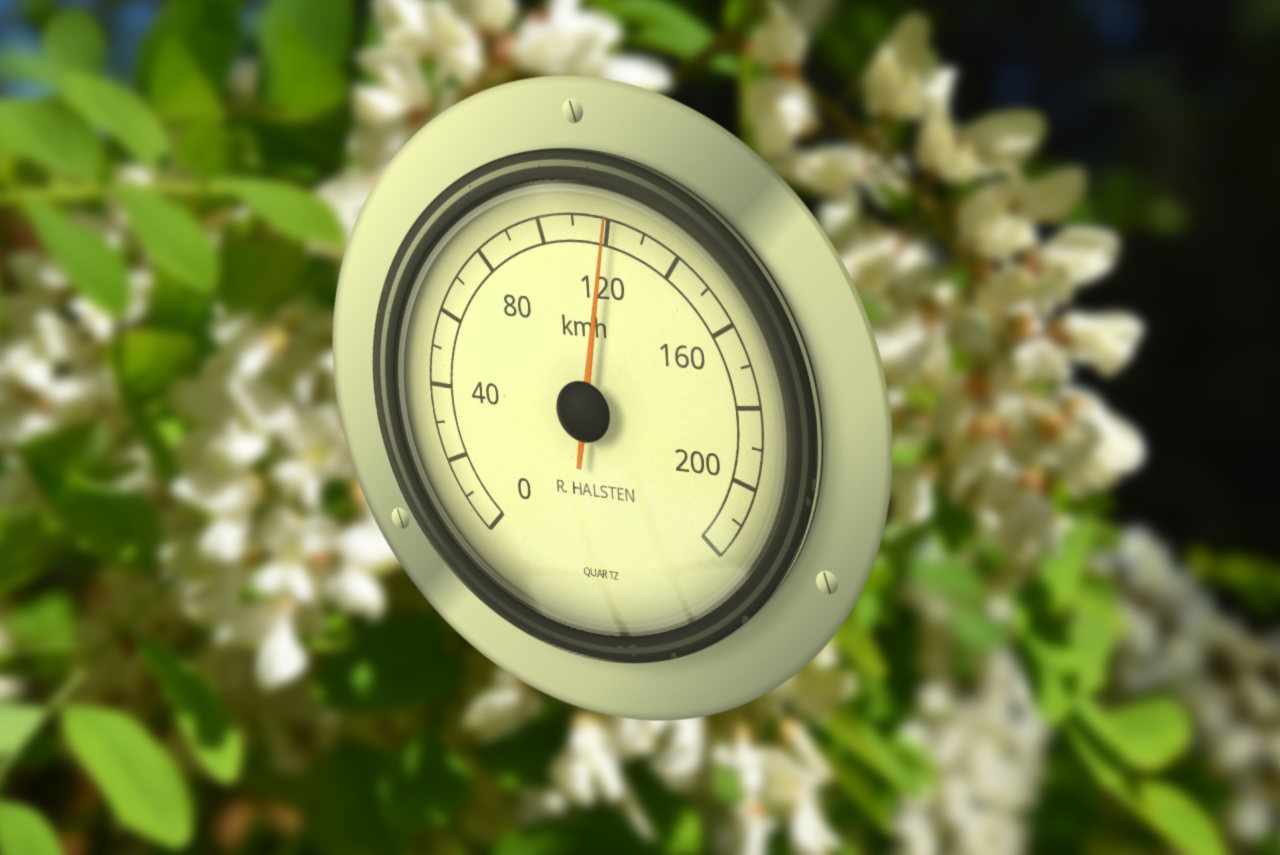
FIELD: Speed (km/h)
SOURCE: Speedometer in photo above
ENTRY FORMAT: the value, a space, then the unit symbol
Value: 120 km/h
